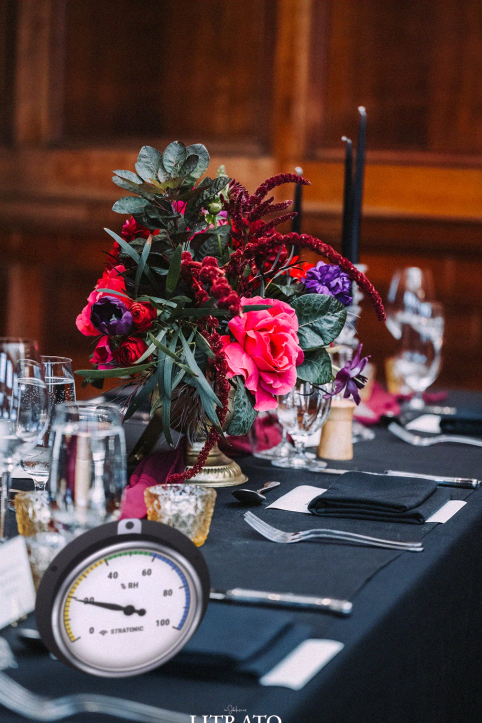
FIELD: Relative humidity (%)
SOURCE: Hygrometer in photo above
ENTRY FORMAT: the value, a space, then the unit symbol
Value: 20 %
